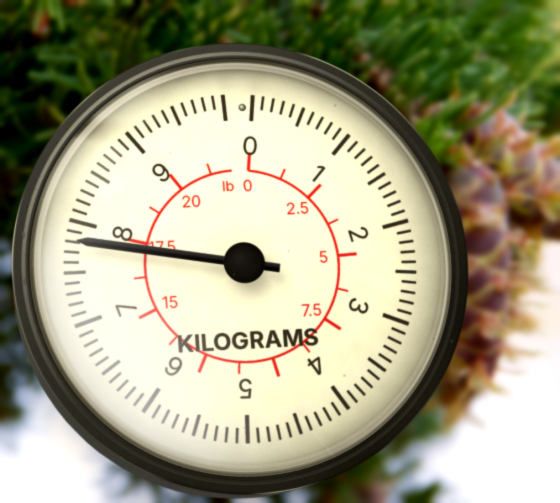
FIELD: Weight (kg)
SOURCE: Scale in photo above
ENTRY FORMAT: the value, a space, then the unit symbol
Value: 7.8 kg
